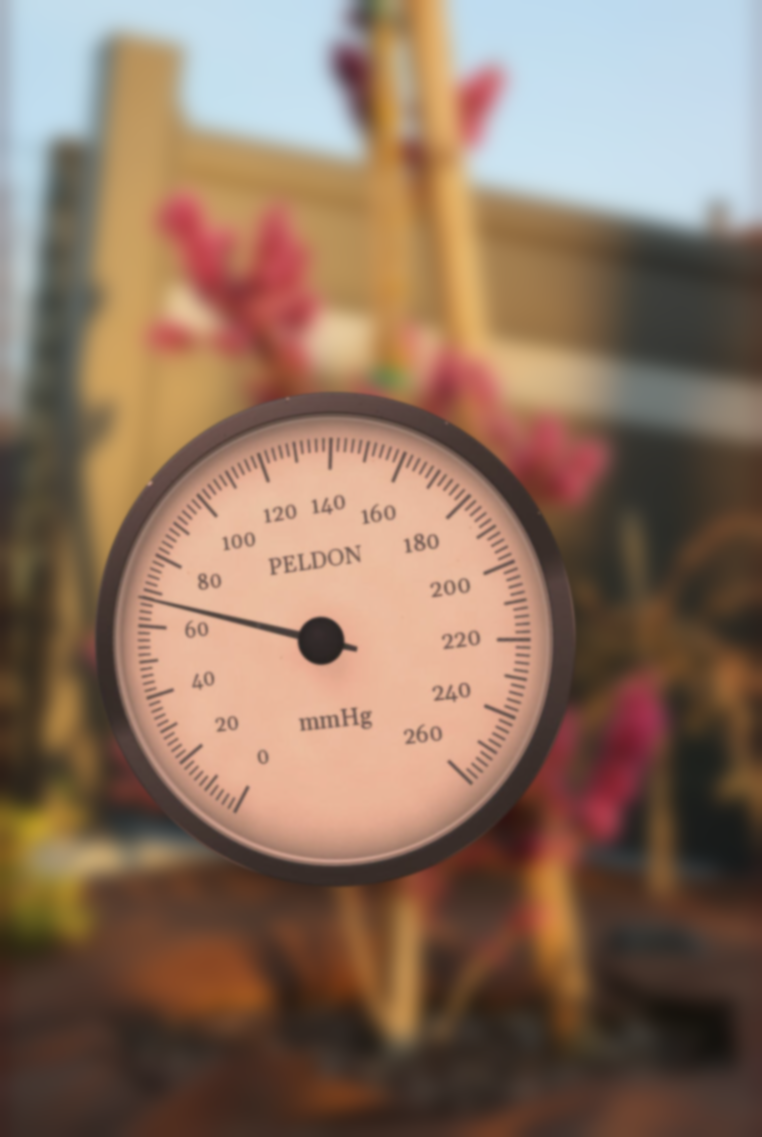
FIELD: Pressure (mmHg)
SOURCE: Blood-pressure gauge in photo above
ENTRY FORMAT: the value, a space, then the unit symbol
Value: 68 mmHg
